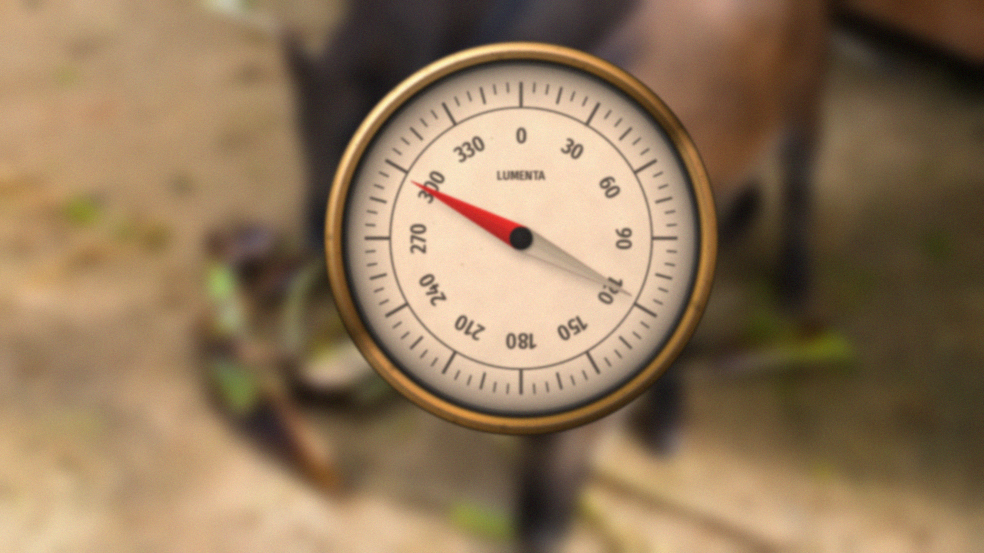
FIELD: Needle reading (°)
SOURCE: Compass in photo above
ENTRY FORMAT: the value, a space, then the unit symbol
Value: 297.5 °
